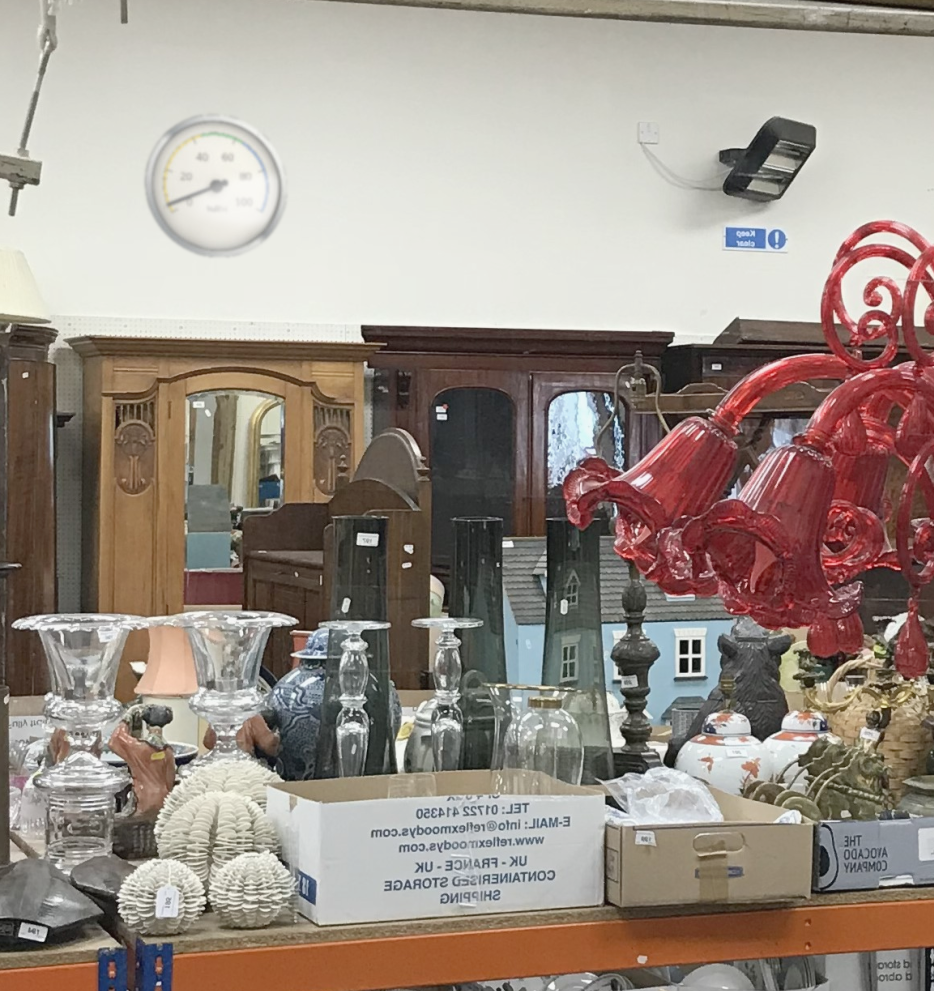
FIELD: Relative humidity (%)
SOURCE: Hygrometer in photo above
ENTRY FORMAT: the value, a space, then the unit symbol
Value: 4 %
